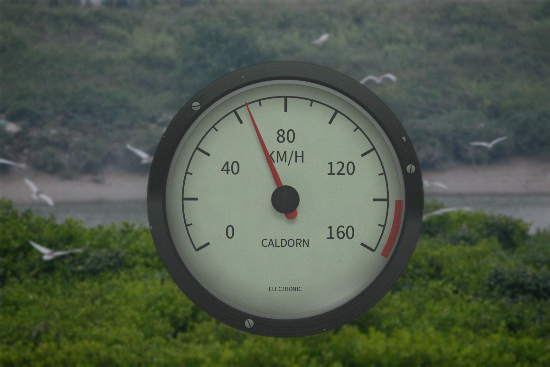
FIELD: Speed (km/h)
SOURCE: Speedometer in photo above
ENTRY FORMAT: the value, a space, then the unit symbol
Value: 65 km/h
